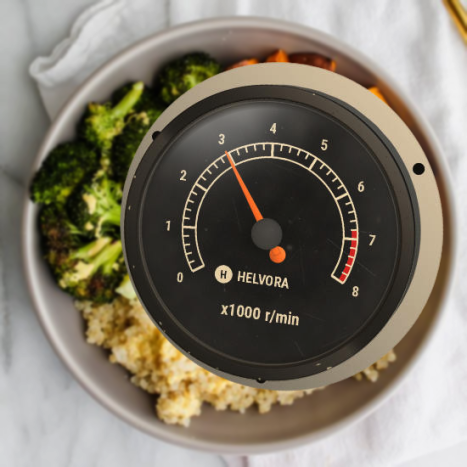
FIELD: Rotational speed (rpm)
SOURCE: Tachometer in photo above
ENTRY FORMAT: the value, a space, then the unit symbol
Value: 3000 rpm
